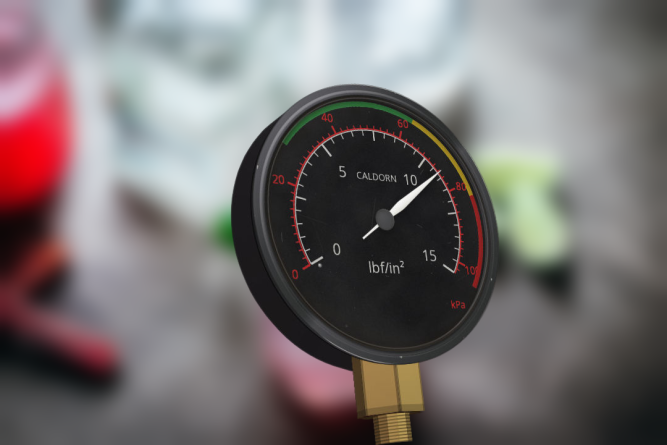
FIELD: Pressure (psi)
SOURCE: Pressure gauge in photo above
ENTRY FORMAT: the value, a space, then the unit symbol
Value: 10.75 psi
